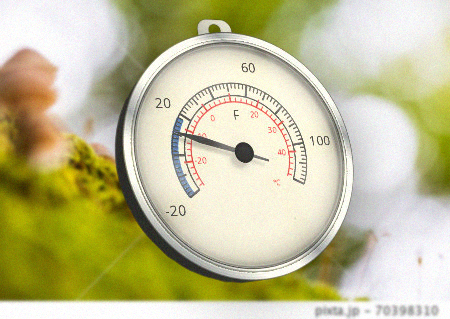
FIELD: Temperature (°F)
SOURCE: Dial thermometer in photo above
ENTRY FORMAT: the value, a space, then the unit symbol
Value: 10 °F
